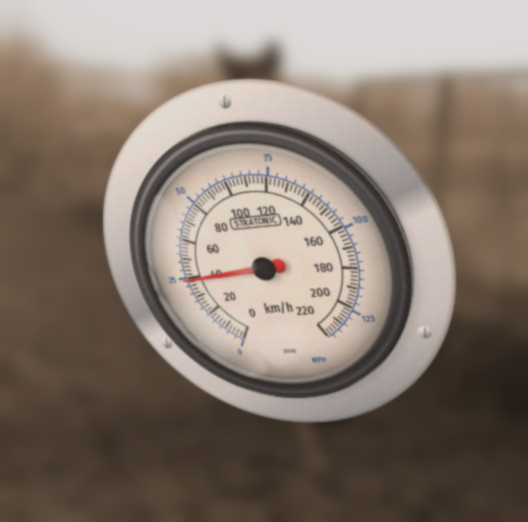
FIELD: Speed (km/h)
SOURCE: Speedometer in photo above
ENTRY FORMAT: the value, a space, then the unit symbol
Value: 40 km/h
